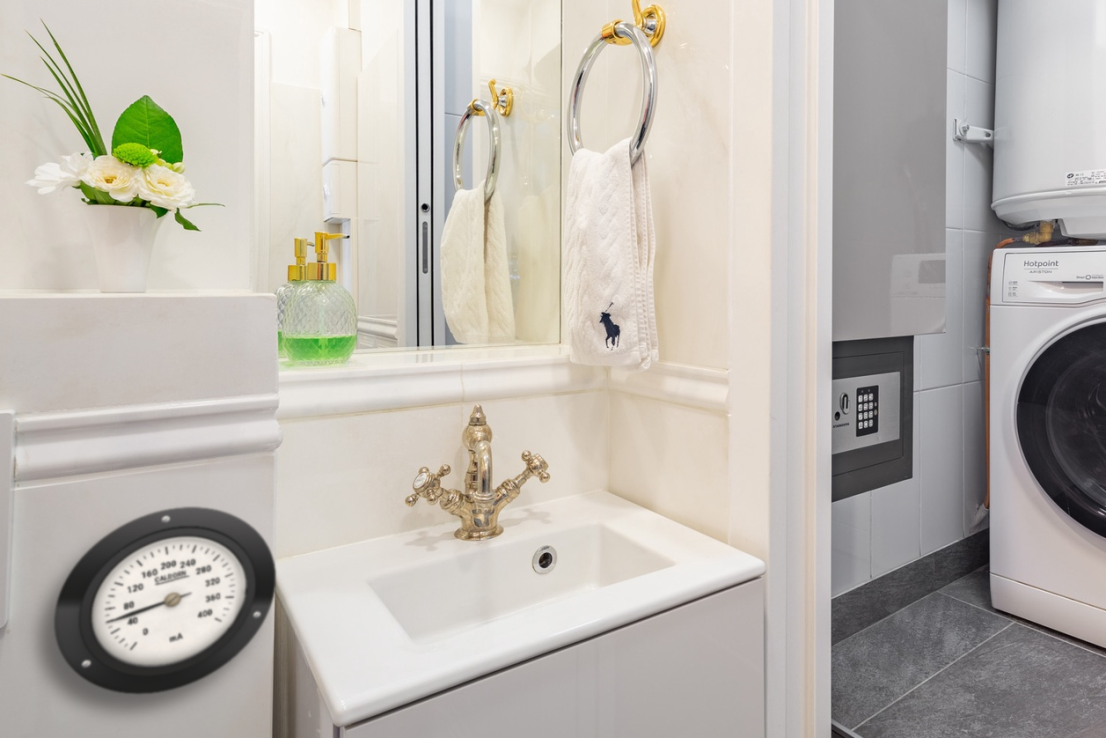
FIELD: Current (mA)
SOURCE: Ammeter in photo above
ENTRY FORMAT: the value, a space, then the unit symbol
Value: 60 mA
